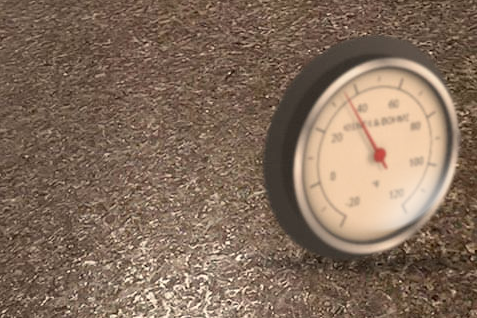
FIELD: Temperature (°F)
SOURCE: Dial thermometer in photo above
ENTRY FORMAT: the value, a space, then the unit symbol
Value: 35 °F
